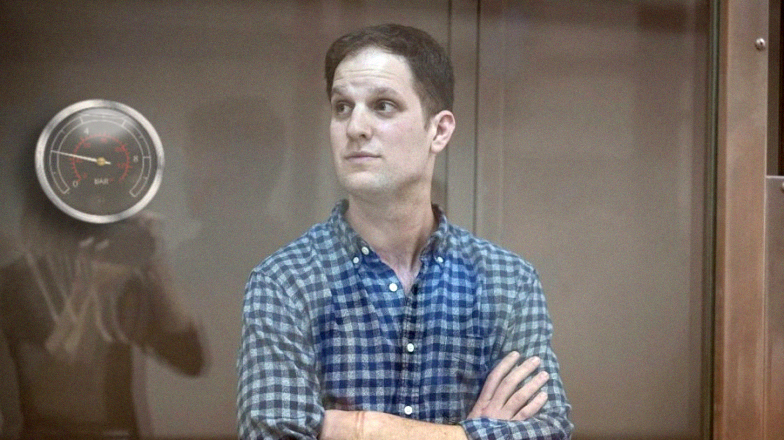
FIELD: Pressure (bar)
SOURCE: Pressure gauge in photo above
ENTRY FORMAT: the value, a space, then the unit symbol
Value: 2 bar
